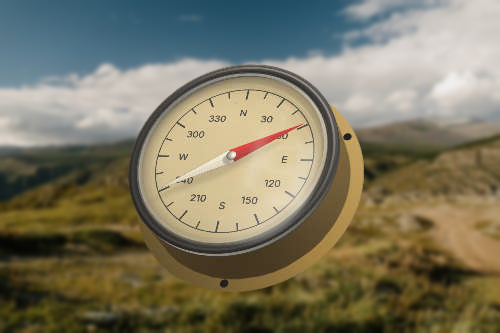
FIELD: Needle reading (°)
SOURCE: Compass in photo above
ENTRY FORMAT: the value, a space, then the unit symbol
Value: 60 °
